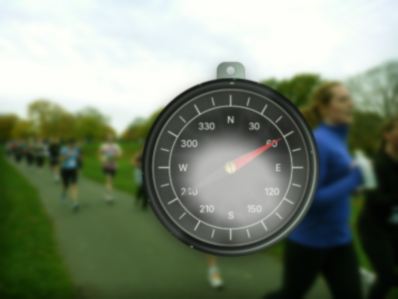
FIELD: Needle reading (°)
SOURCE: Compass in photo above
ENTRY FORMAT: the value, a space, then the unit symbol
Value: 60 °
